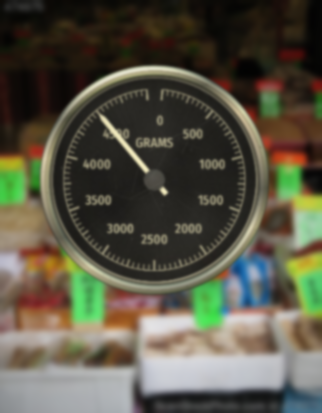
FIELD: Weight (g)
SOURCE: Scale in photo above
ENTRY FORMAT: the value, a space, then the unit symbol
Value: 4500 g
